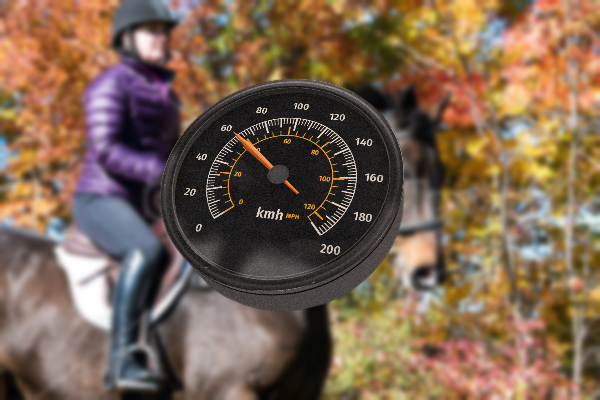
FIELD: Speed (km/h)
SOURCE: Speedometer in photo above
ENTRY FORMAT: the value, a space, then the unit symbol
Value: 60 km/h
